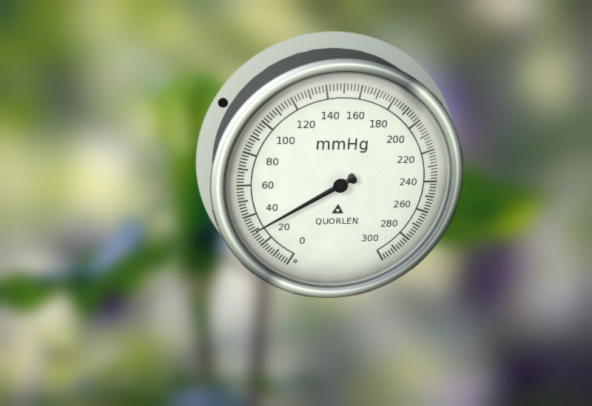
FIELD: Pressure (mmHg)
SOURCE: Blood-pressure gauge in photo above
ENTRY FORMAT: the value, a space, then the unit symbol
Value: 30 mmHg
